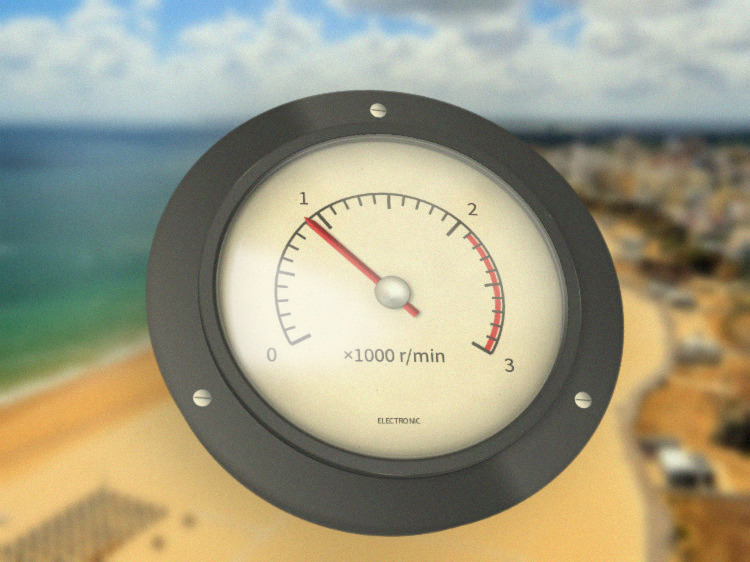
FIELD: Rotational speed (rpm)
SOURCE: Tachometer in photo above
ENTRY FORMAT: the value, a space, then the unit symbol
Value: 900 rpm
